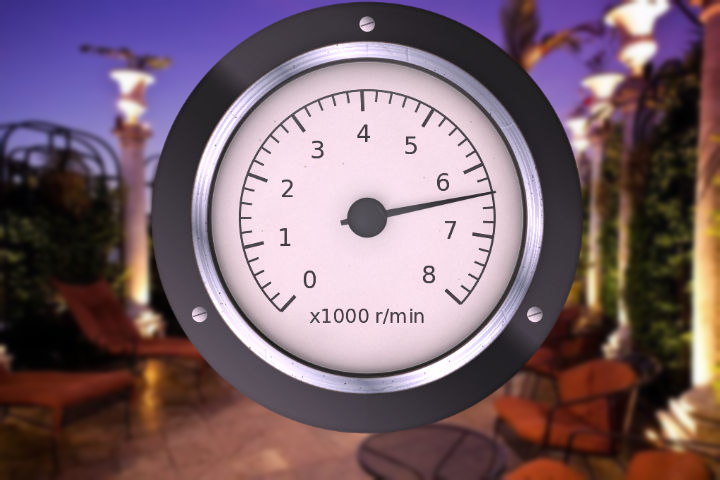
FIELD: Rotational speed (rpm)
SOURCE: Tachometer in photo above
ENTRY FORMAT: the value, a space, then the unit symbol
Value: 6400 rpm
